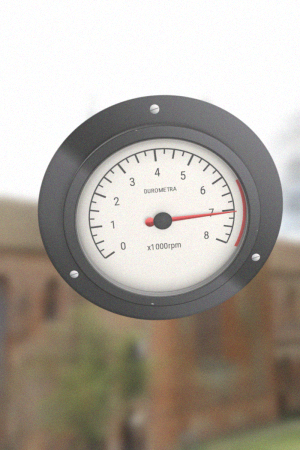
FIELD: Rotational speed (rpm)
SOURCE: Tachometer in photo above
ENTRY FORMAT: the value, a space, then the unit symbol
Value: 7000 rpm
